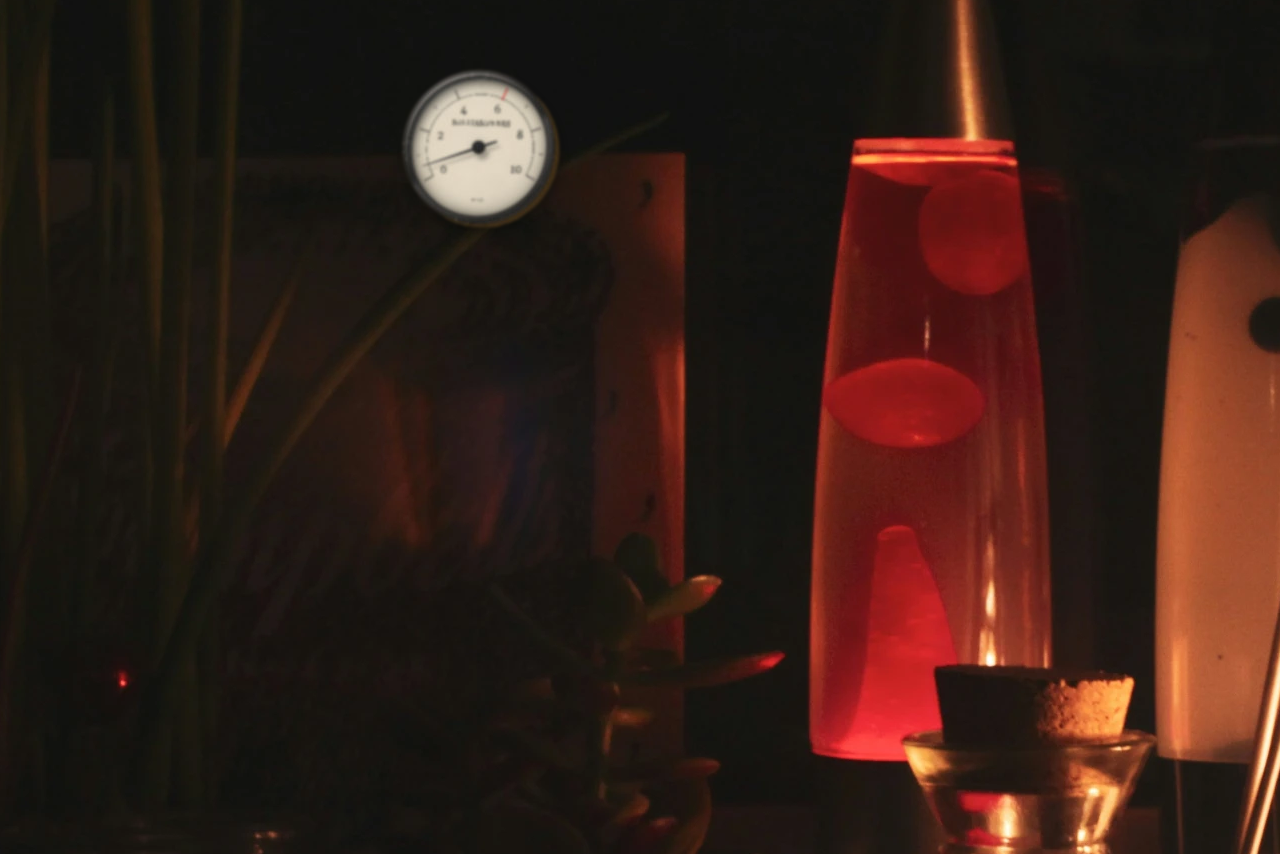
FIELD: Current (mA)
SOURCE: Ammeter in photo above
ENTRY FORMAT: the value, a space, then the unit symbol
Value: 0.5 mA
